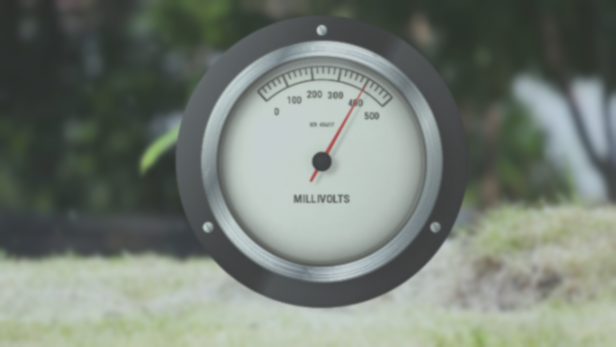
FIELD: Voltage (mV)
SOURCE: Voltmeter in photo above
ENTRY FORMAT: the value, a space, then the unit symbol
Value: 400 mV
